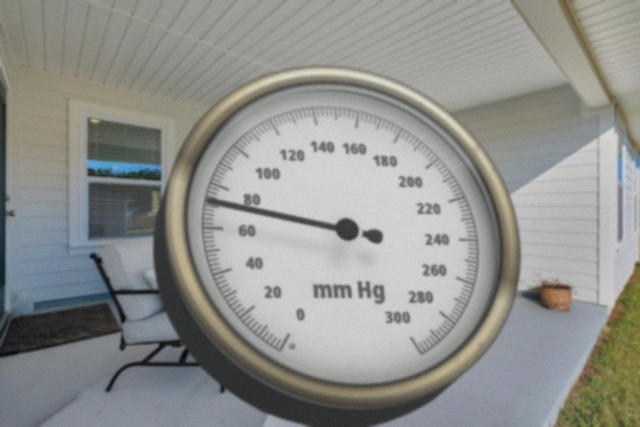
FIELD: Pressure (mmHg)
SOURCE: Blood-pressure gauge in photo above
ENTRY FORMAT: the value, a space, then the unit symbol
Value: 70 mmHg
